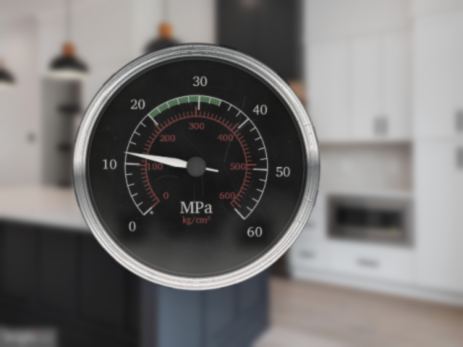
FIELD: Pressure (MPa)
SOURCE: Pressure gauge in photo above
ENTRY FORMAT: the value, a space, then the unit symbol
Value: 12 MPa
